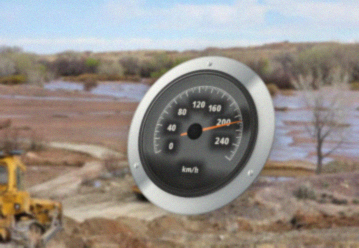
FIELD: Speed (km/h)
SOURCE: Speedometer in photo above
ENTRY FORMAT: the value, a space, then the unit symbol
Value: 210 km/h
